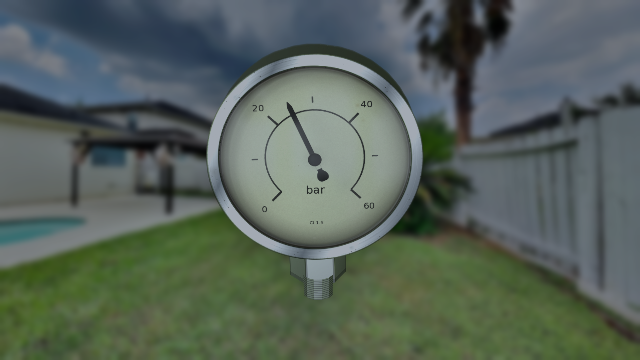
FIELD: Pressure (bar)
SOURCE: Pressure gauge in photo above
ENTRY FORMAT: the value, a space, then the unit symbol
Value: 25 bar
